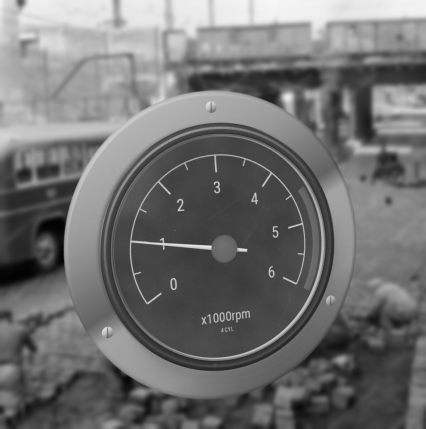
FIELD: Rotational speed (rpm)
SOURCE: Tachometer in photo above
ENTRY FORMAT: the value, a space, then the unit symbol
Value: 1000 rpm
